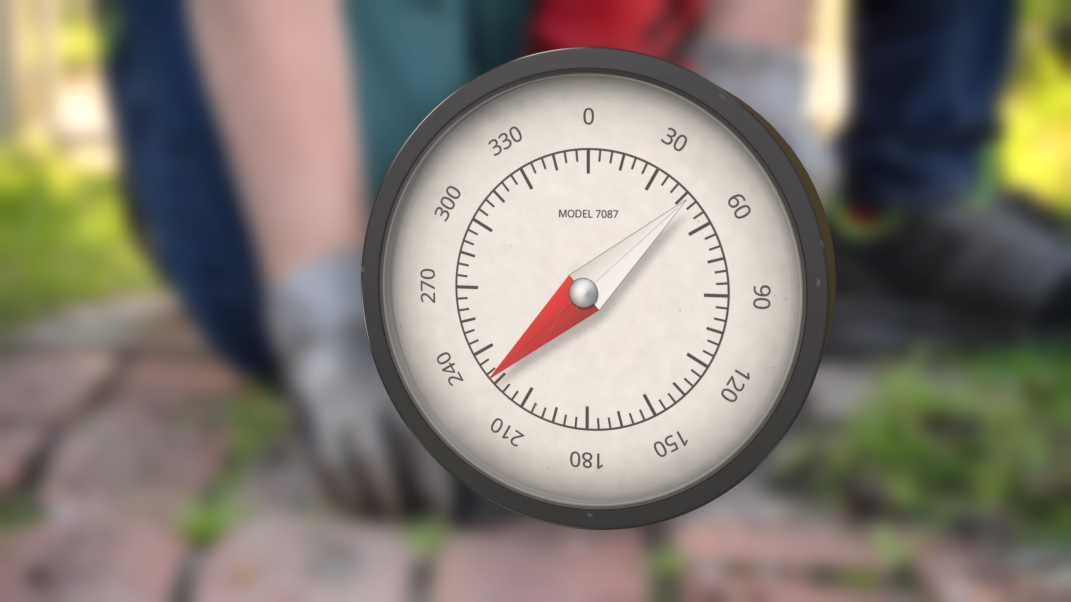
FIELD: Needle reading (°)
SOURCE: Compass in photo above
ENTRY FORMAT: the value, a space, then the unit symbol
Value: 227.5 °
